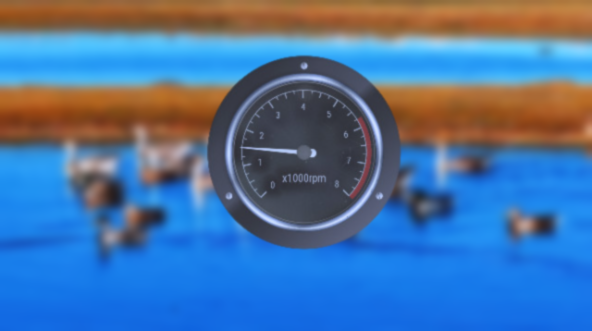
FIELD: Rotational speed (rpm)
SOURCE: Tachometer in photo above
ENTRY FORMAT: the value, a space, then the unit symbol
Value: 1500 rpm
